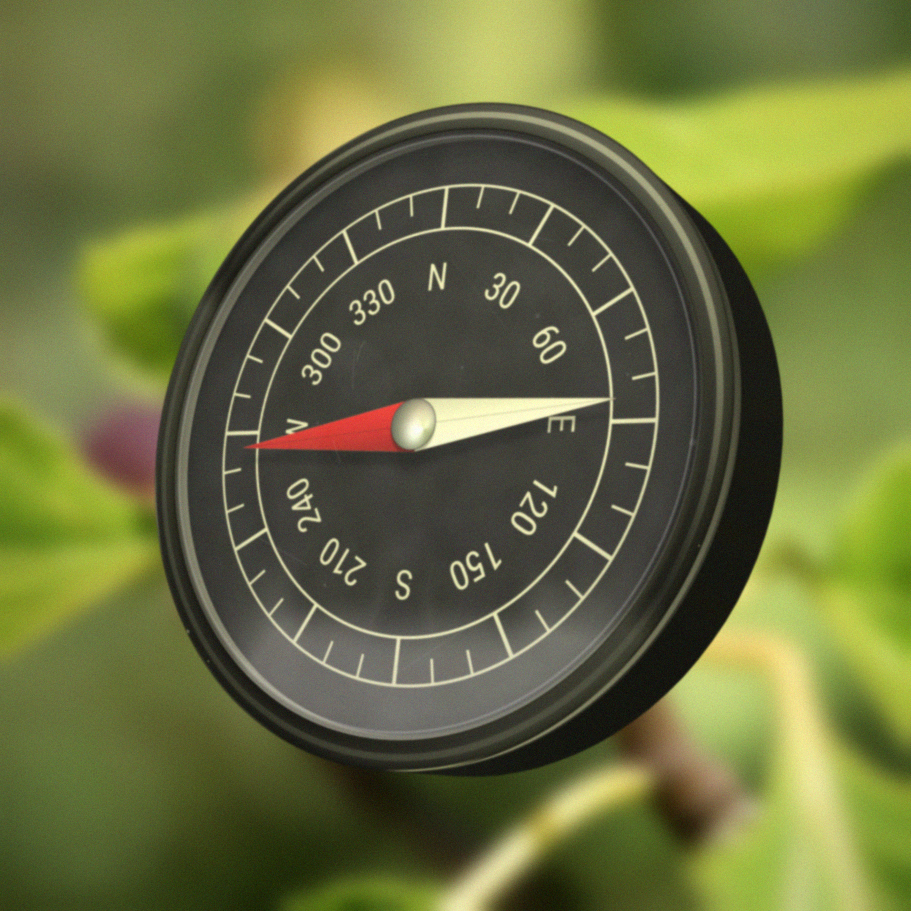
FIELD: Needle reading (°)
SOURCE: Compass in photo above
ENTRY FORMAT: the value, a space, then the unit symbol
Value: 265 °
